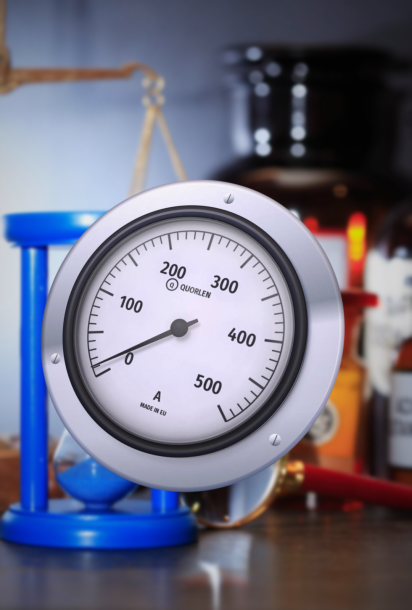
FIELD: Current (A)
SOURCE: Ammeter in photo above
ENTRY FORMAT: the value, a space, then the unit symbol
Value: 10 A
